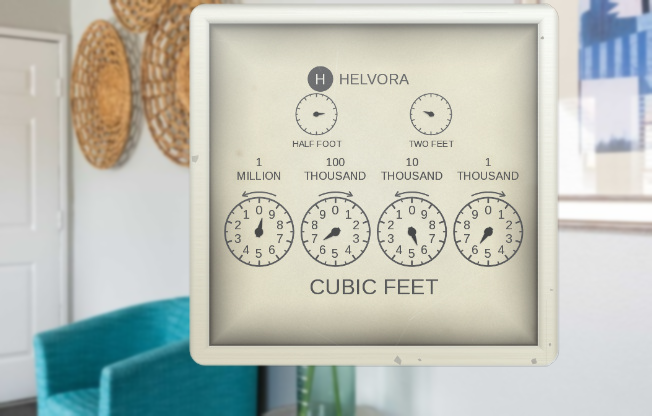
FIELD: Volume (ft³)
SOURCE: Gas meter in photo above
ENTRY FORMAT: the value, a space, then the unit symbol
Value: 965600 ft³
